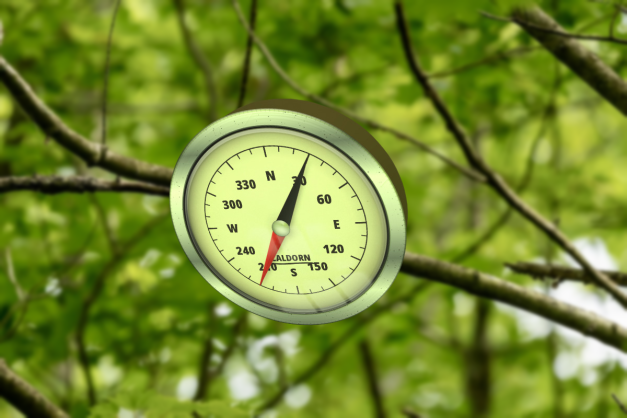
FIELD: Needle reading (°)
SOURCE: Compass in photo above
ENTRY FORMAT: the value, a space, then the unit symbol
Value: 210 °
